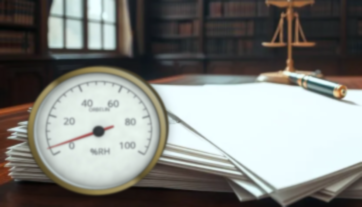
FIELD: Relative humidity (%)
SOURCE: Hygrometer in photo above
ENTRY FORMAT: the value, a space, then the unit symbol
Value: 4 %
